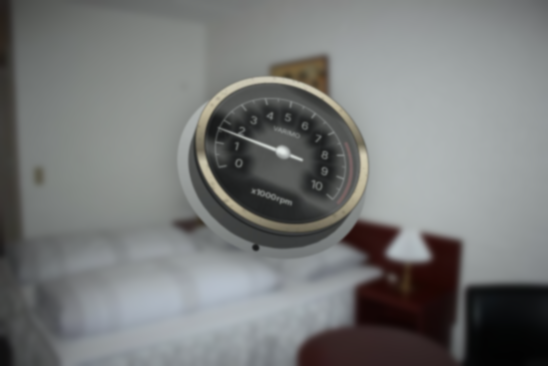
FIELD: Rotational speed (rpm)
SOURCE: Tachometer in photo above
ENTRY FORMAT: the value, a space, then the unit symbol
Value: 1500 rpm
